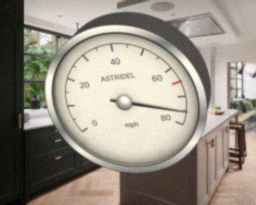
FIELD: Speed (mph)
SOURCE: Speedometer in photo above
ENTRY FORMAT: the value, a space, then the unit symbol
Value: 75 mph
